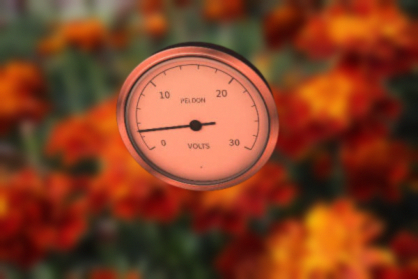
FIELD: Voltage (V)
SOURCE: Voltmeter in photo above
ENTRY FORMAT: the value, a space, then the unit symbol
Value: 3 V
